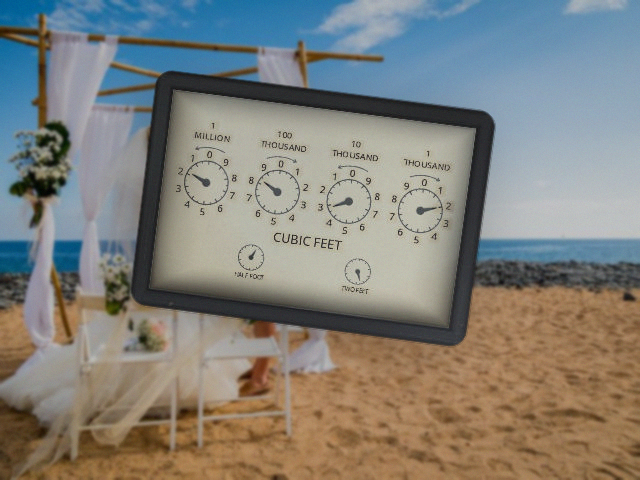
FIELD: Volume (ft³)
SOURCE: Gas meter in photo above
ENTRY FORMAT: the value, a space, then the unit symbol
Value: 183200 ft³
